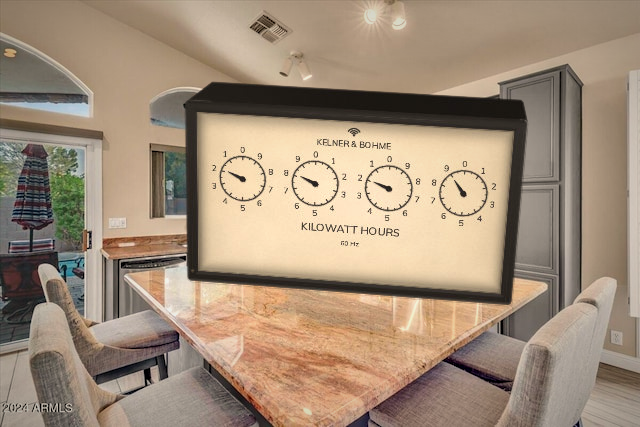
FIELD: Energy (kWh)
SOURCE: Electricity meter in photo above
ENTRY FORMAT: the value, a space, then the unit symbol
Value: 1819 kWh
